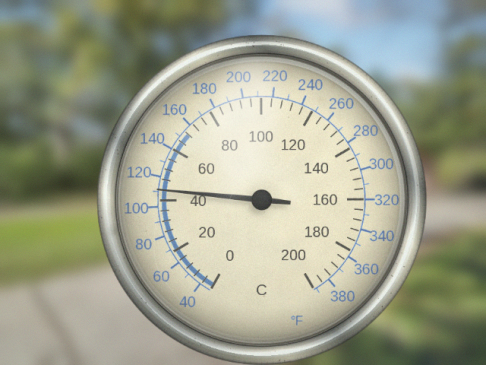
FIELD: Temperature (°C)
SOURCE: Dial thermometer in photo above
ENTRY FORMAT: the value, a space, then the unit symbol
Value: 44 °C
